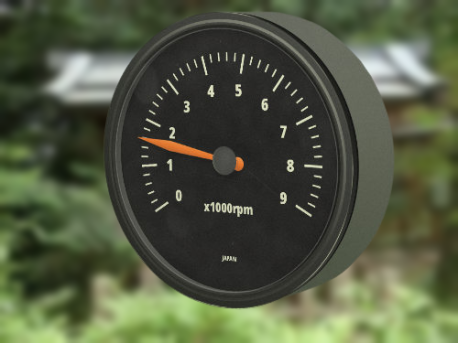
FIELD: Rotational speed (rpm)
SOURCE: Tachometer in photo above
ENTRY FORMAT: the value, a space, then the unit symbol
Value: 1600 rpm
